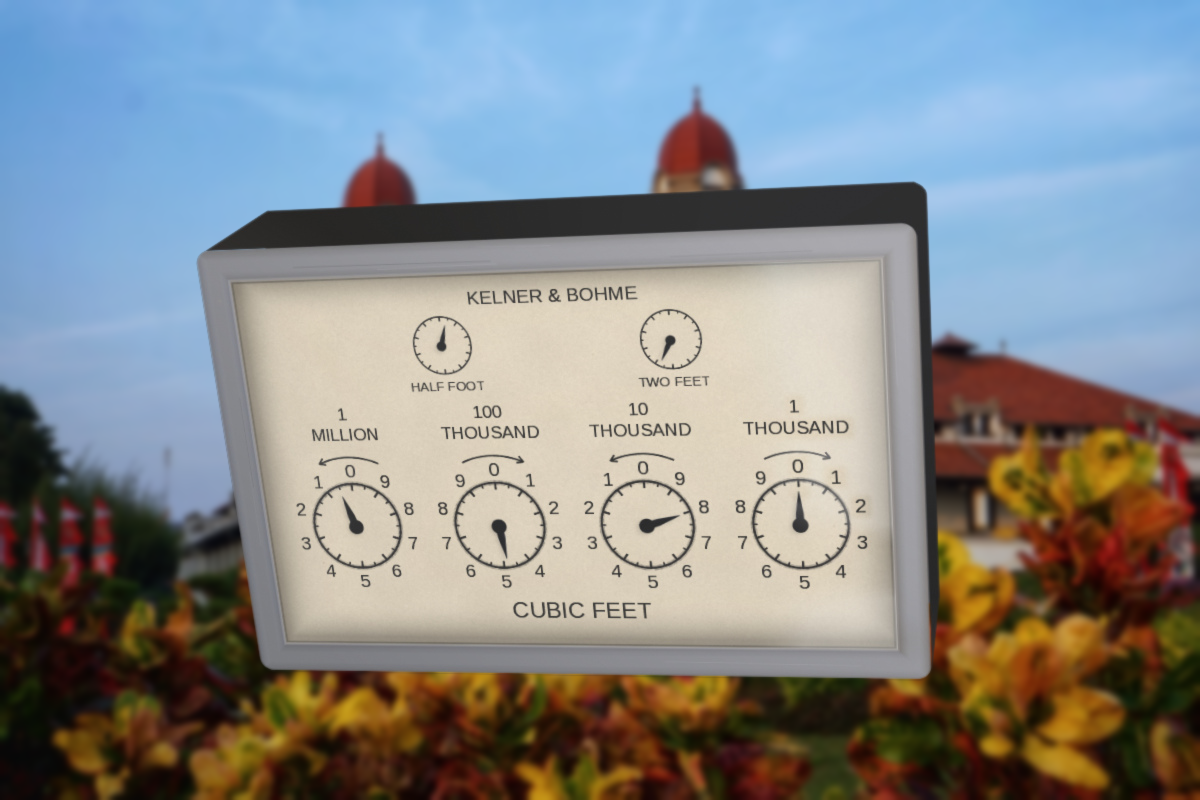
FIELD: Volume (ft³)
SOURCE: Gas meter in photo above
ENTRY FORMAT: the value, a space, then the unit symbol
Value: 48000 ft³
